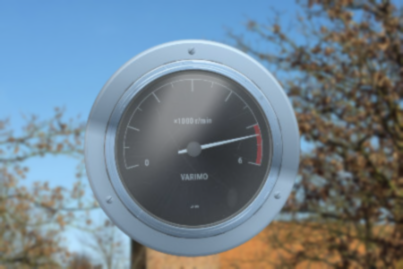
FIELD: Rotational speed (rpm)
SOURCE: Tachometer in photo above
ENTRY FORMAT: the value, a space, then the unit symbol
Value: 5250 rpm
